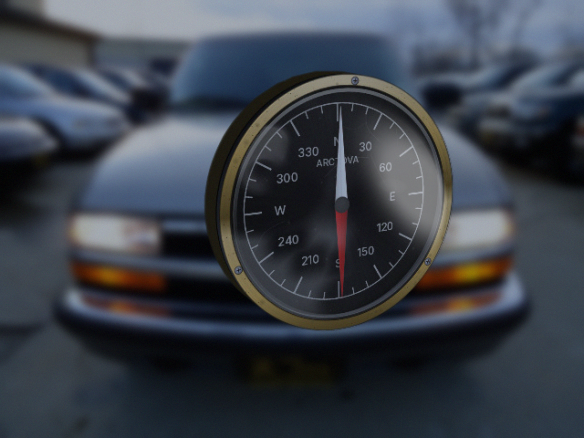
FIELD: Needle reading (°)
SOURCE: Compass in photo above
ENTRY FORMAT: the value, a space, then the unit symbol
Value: 180 °
